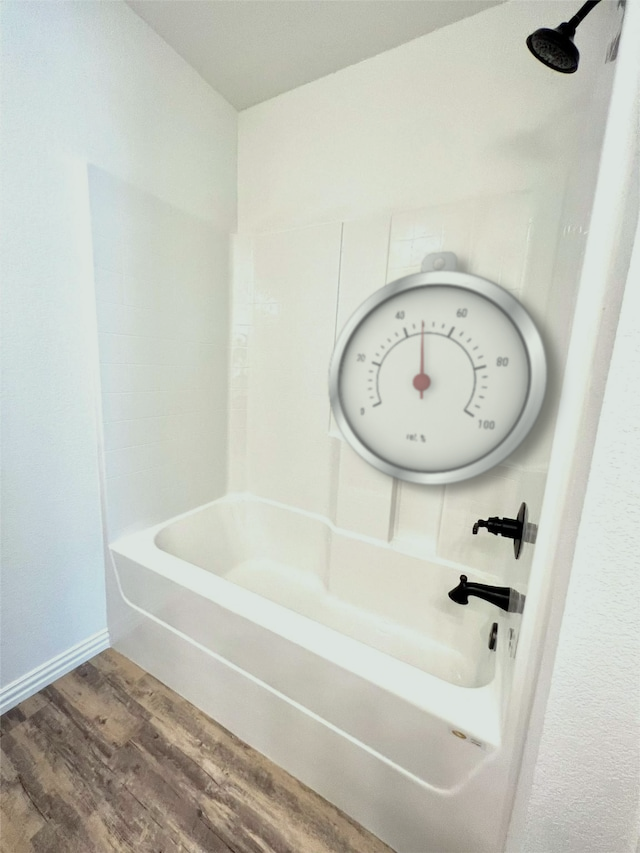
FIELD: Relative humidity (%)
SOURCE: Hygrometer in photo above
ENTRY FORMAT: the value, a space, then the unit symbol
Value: 48 %
